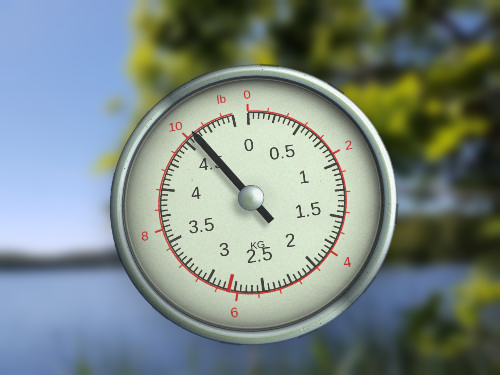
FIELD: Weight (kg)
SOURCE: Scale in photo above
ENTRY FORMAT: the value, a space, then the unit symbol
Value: 4.6 kg
